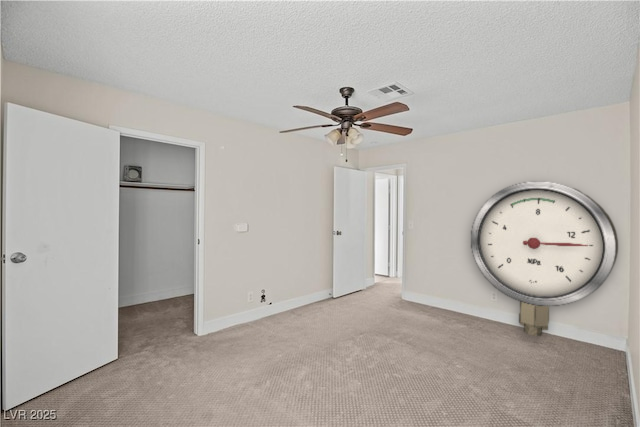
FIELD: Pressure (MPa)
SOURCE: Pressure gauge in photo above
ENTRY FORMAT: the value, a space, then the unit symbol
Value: 13 MPa
